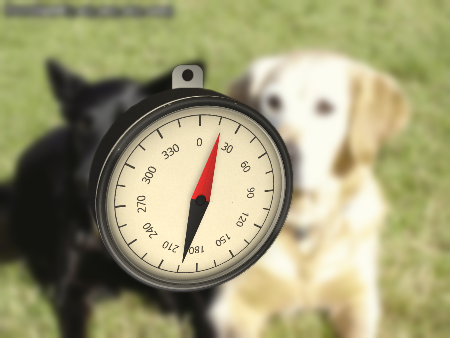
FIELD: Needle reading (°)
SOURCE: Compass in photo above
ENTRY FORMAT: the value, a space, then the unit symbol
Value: 15 °
